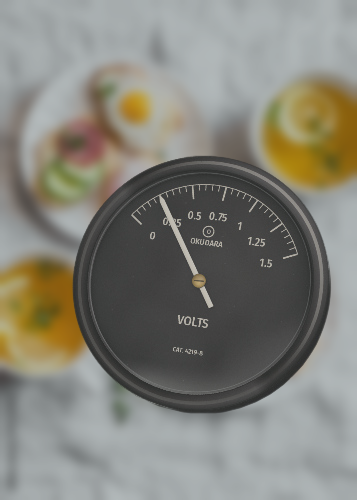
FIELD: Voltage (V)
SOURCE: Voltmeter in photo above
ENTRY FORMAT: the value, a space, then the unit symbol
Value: 0.25 V
